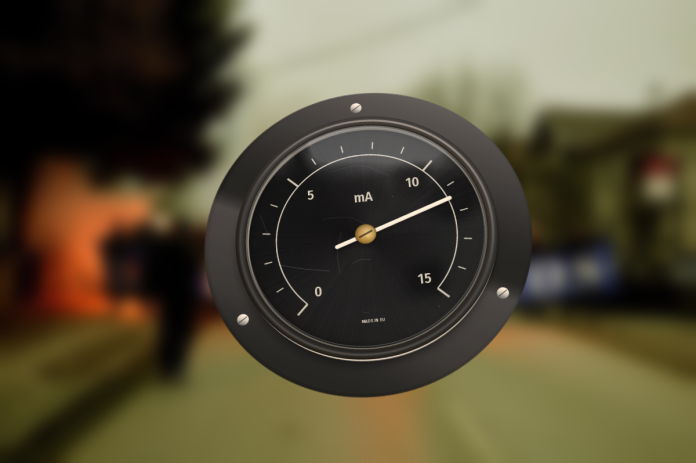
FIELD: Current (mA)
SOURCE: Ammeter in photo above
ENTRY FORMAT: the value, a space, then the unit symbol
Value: 11.5 mA
